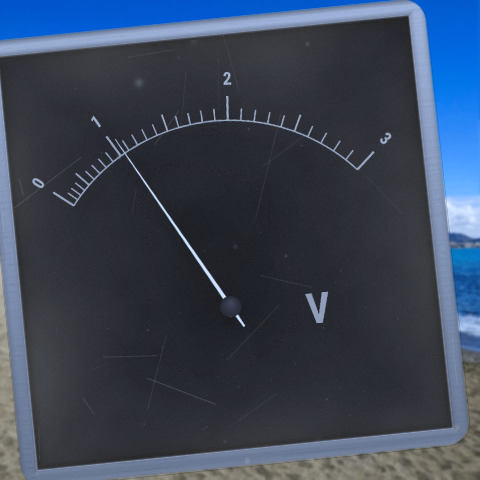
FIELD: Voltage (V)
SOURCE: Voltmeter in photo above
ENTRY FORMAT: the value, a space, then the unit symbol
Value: 1.05 V
